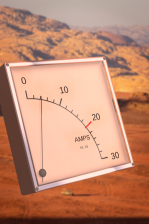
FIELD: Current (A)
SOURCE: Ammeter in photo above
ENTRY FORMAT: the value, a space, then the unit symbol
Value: 4 A
